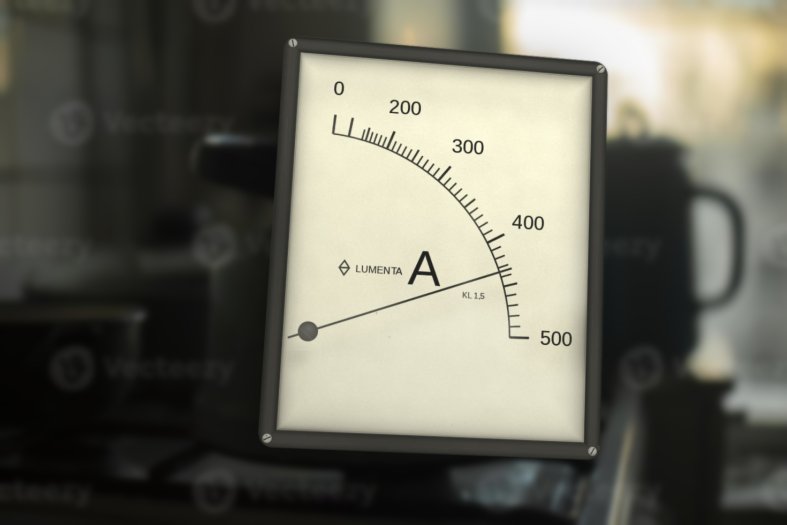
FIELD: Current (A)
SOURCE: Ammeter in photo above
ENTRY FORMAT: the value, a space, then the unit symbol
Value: 435 A
